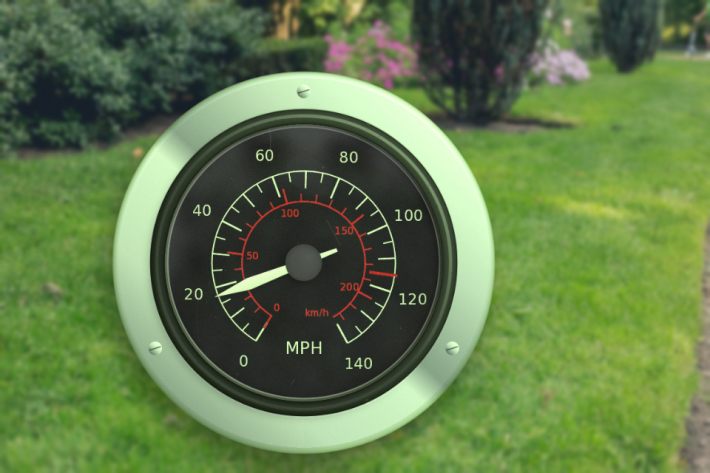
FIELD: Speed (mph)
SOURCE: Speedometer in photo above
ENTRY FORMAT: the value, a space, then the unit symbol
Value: 17.5 mph
